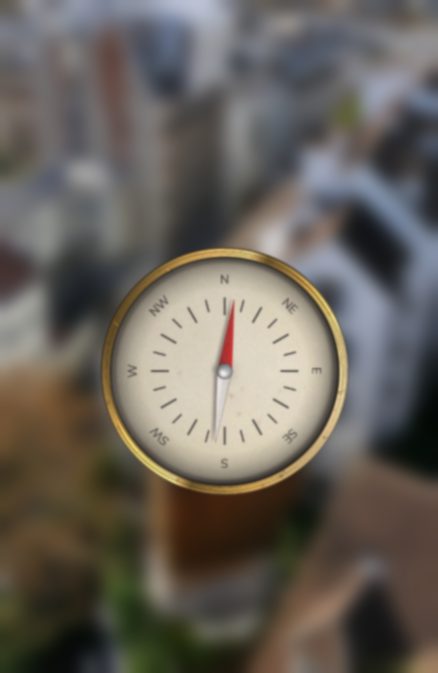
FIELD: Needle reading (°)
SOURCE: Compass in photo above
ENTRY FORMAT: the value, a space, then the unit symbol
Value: 7.5 °
